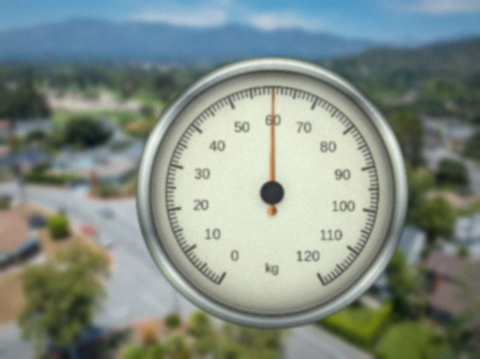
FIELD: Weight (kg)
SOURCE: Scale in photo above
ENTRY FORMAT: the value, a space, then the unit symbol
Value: 60 kg
